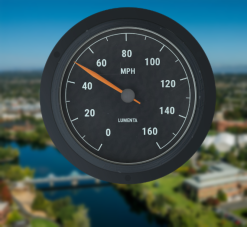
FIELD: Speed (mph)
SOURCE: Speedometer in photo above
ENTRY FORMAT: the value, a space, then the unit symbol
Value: 50 mph
